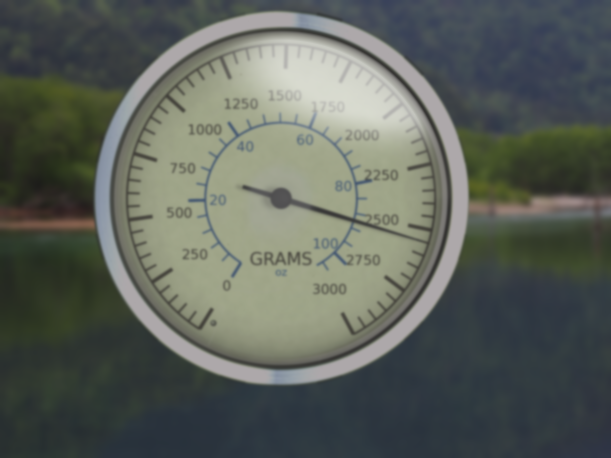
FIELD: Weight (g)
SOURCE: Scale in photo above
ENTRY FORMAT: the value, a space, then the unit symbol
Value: 2550 g
